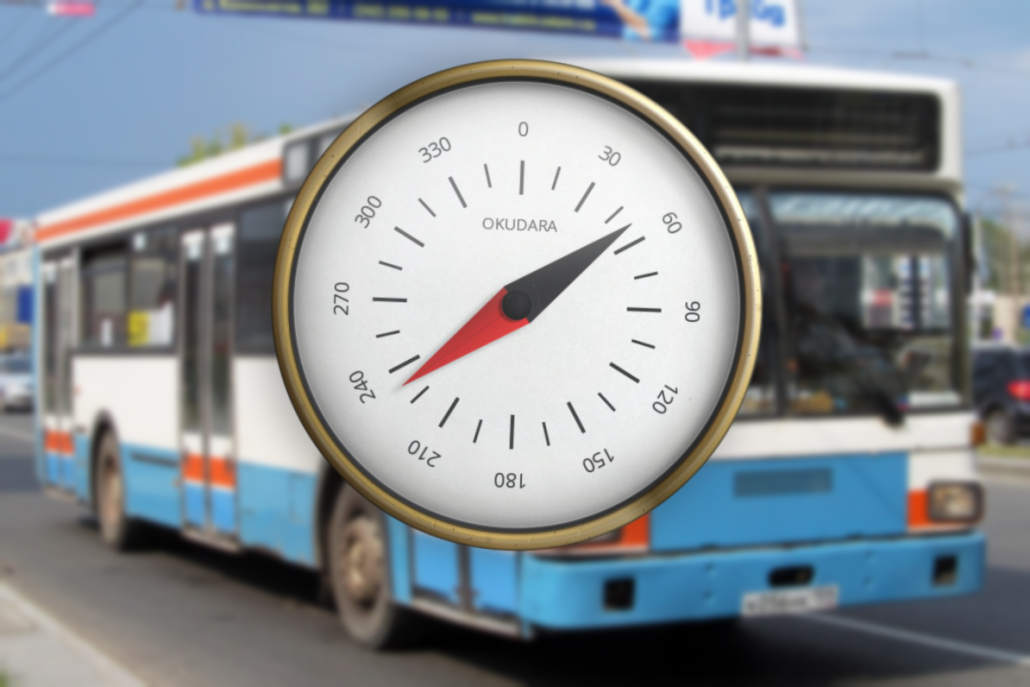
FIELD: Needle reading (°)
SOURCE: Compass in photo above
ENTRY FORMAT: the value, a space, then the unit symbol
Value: 232.5 °
